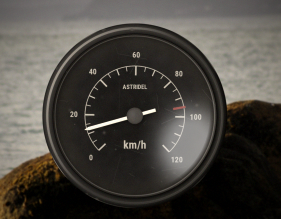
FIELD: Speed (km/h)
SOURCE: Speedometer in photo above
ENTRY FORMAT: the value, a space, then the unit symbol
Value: 12.5 km/h
